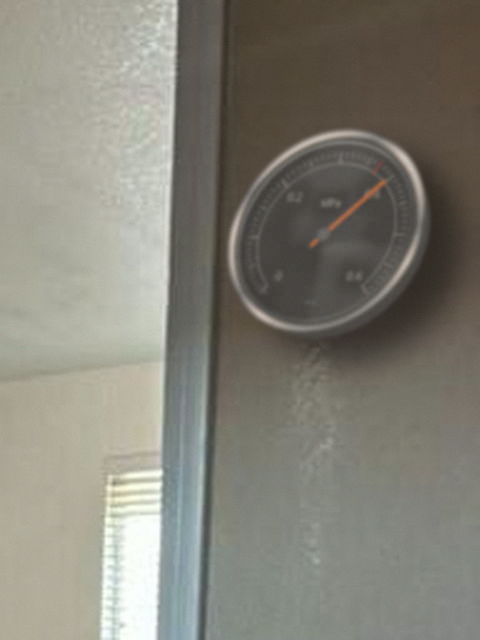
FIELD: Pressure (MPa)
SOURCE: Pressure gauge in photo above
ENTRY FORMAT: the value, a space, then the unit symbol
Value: 0.4 MPa
